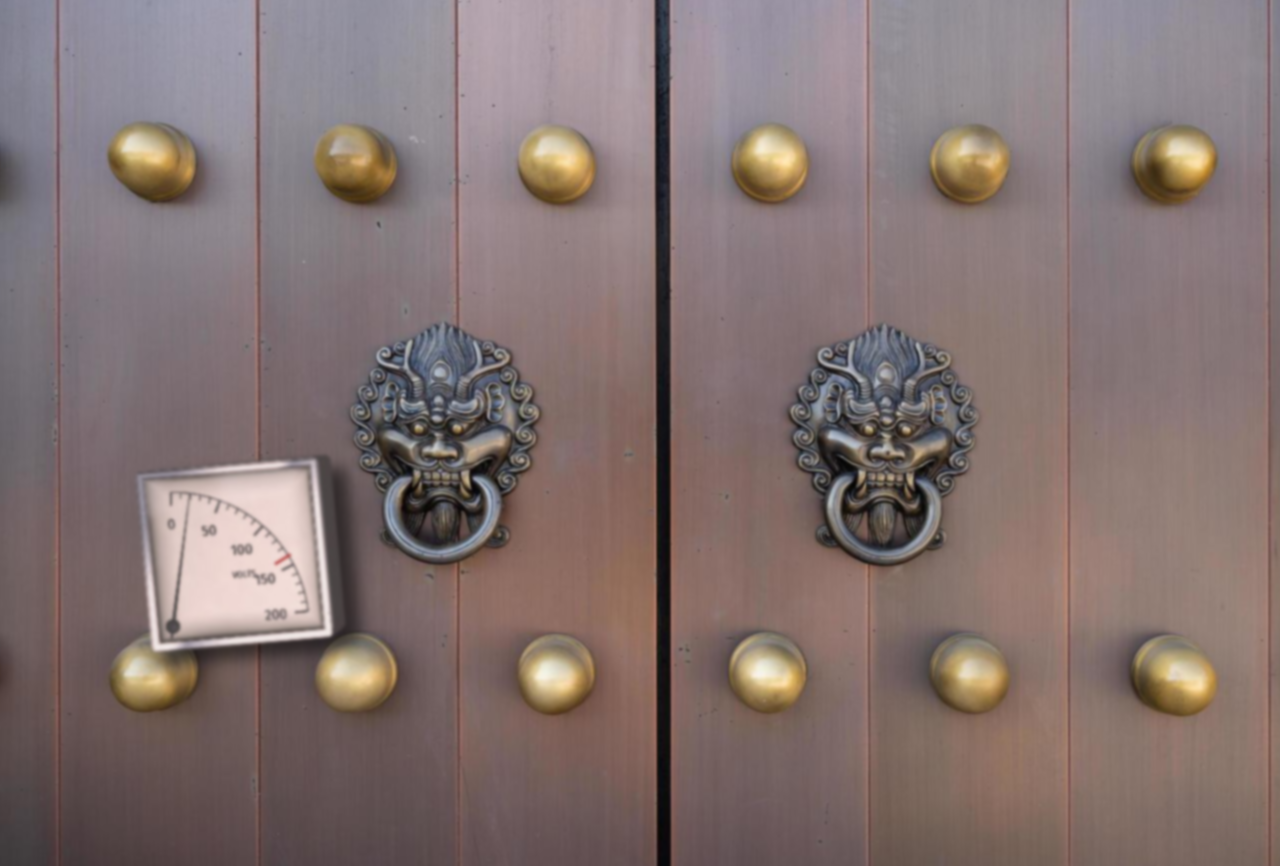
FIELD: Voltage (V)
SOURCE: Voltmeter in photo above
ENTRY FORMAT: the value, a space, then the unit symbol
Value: 20 V
